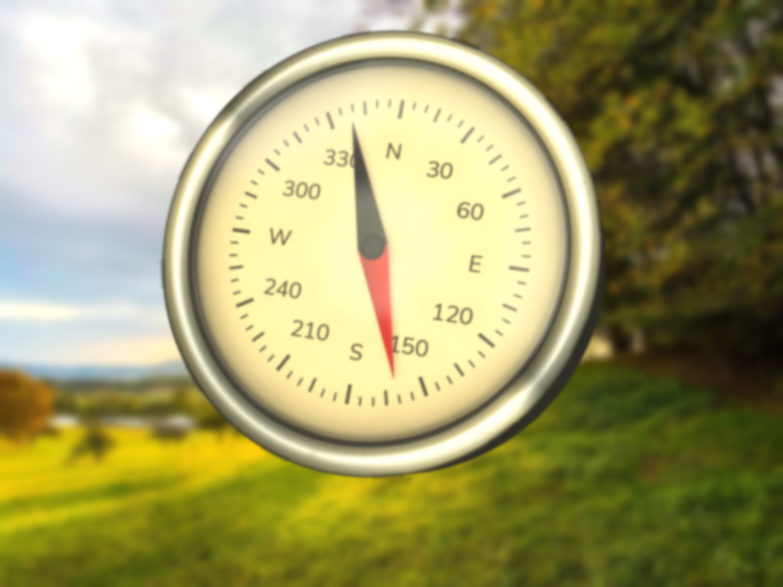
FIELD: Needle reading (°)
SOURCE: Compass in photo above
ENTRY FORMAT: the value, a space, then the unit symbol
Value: 160 °
